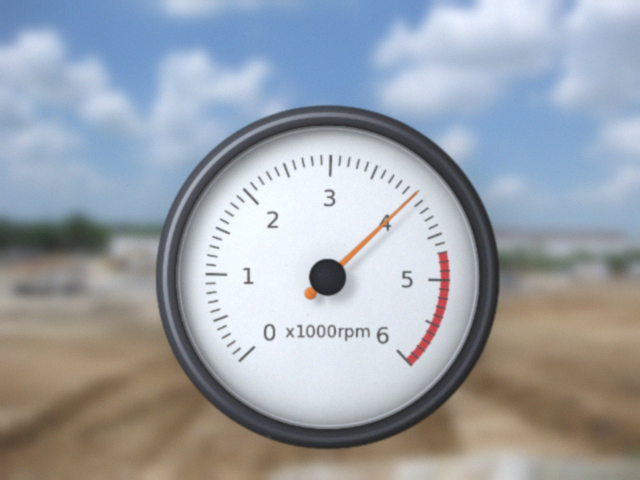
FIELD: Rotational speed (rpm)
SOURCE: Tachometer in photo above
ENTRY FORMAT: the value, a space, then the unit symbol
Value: 4000 rpm
